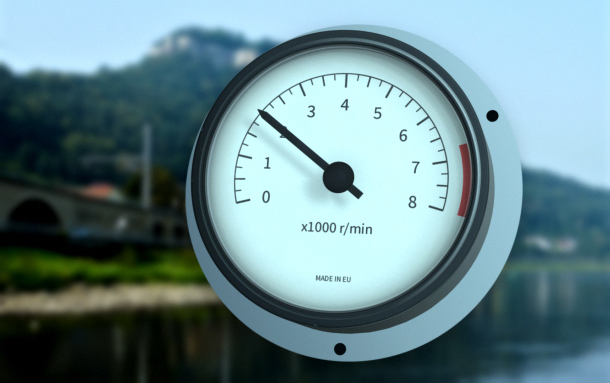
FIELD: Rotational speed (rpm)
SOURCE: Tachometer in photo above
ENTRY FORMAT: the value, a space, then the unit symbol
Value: 2000 rpm
